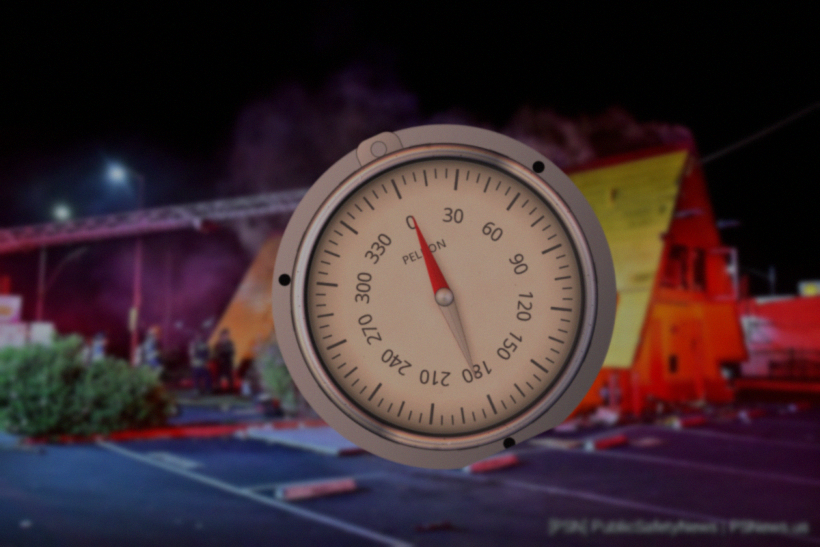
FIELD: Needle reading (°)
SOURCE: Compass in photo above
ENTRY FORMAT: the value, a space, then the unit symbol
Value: 2.5 °
